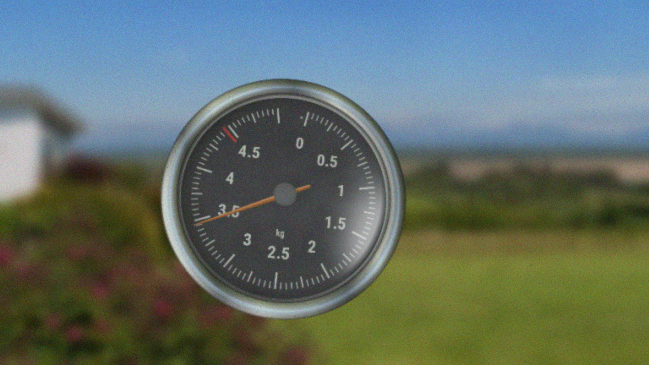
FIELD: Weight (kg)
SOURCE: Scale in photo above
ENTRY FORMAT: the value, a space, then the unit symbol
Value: 3.45 kg
